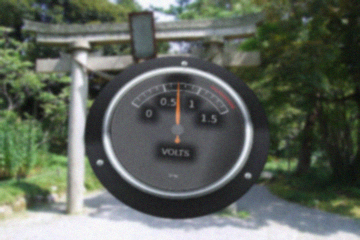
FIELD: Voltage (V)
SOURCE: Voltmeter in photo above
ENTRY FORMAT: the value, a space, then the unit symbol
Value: 0.7 V
